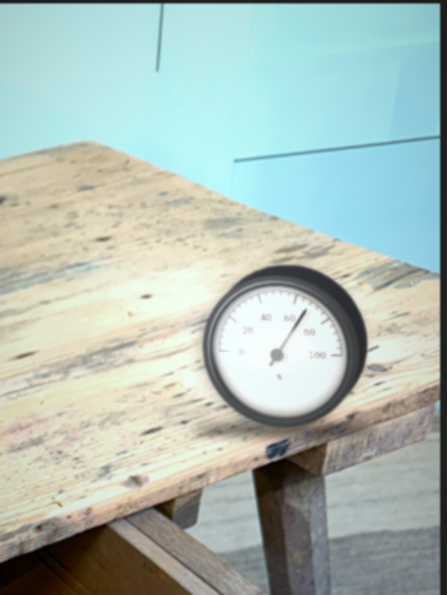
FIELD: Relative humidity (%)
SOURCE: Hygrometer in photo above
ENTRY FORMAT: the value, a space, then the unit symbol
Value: 68 %
